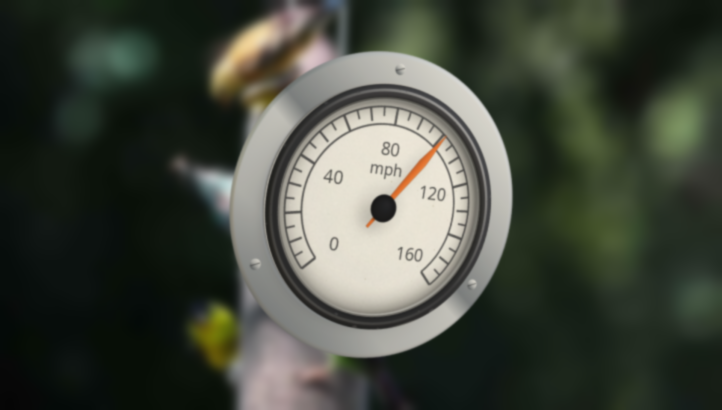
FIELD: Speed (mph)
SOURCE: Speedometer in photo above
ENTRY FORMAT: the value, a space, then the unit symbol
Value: 100 mph
